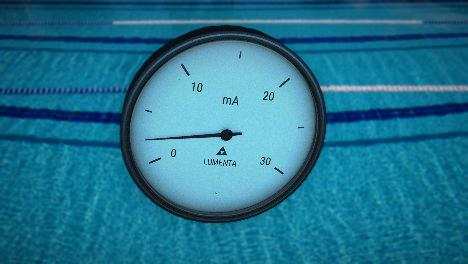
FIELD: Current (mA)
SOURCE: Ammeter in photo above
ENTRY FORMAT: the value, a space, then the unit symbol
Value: 2.5 mA
